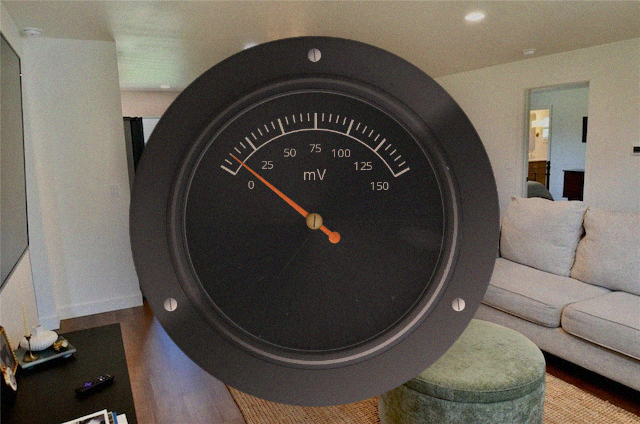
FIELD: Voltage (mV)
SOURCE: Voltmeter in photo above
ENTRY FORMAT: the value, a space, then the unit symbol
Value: 10 mV
